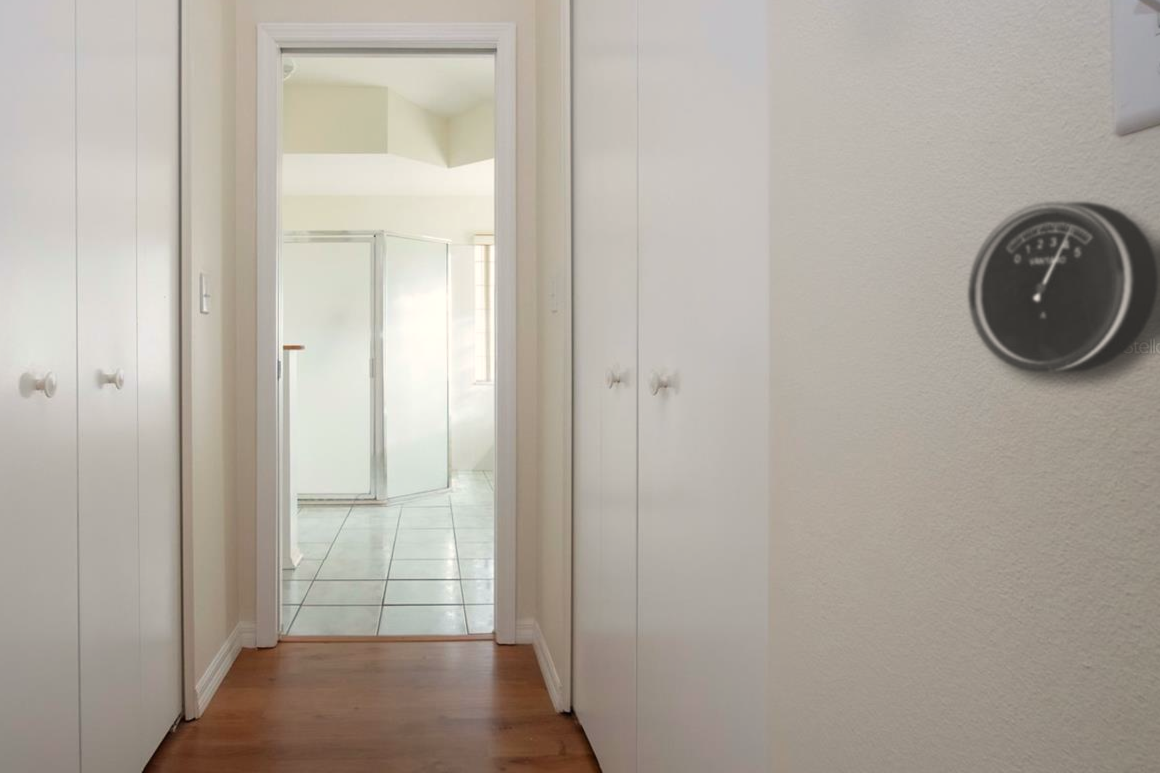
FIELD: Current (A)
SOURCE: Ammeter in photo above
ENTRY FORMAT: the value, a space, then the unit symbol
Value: 4 A
